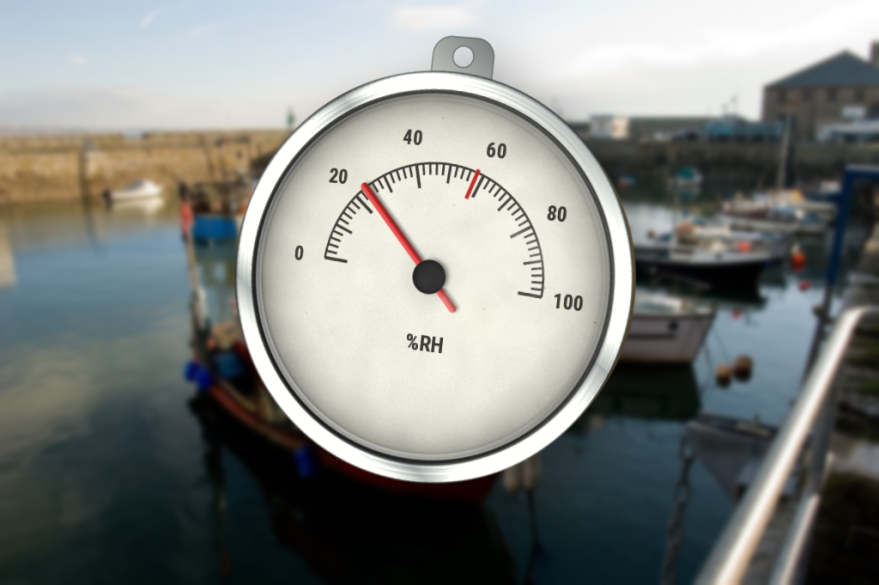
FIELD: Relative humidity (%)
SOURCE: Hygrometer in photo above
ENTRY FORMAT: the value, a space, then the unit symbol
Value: 24 %
